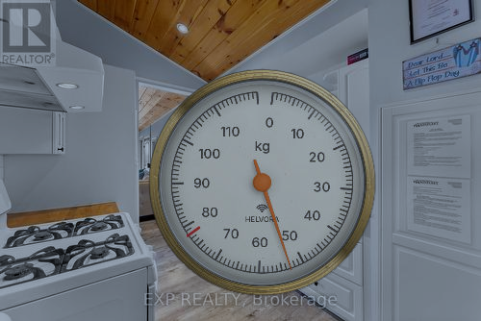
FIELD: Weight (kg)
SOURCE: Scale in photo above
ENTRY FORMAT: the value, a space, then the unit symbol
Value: 53 kg
